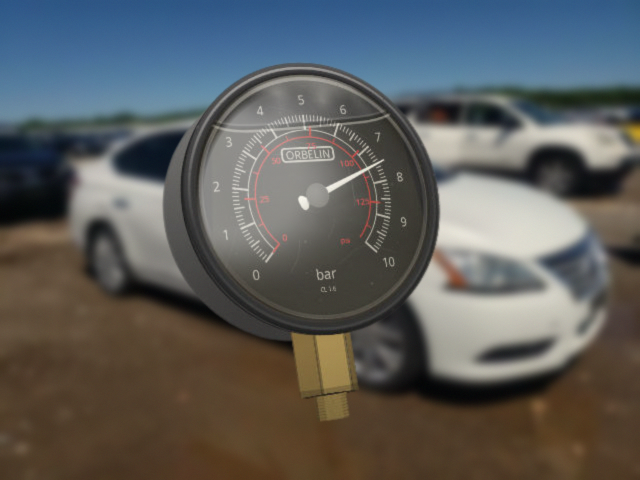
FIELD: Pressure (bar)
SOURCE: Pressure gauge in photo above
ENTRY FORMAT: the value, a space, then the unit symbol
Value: 7.5 bar
